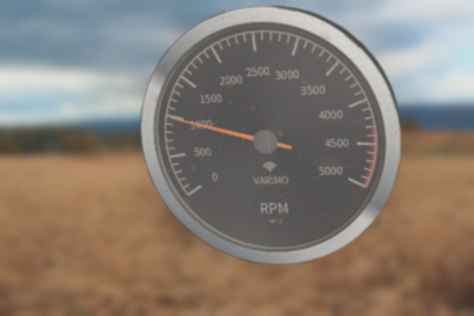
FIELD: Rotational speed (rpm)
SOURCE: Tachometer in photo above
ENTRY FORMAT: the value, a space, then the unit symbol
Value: 1000 rpm
